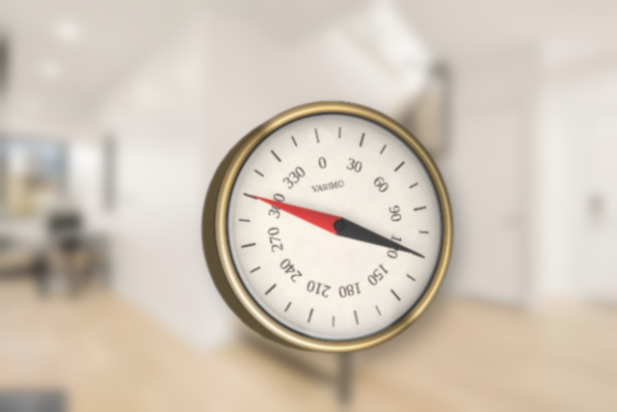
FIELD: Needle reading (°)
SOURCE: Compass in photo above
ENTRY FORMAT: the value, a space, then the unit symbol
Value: 300 °
